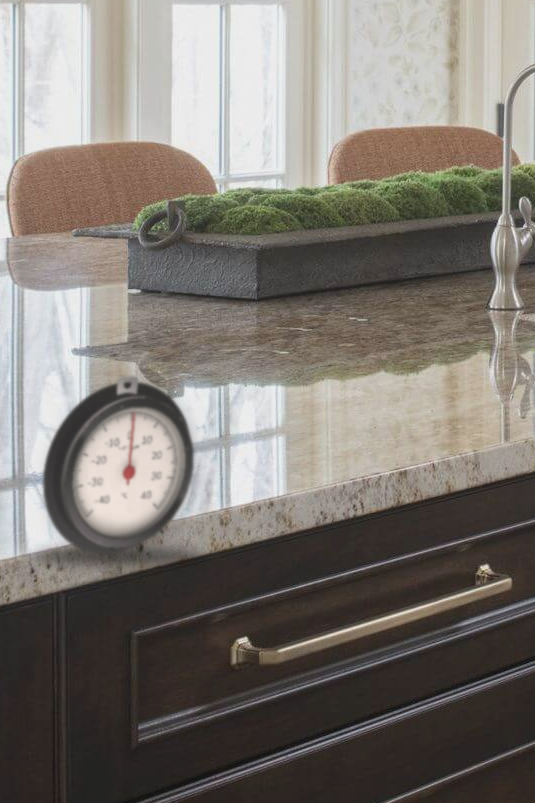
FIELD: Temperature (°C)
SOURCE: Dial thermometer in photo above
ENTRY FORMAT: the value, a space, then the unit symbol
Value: 0 °C
